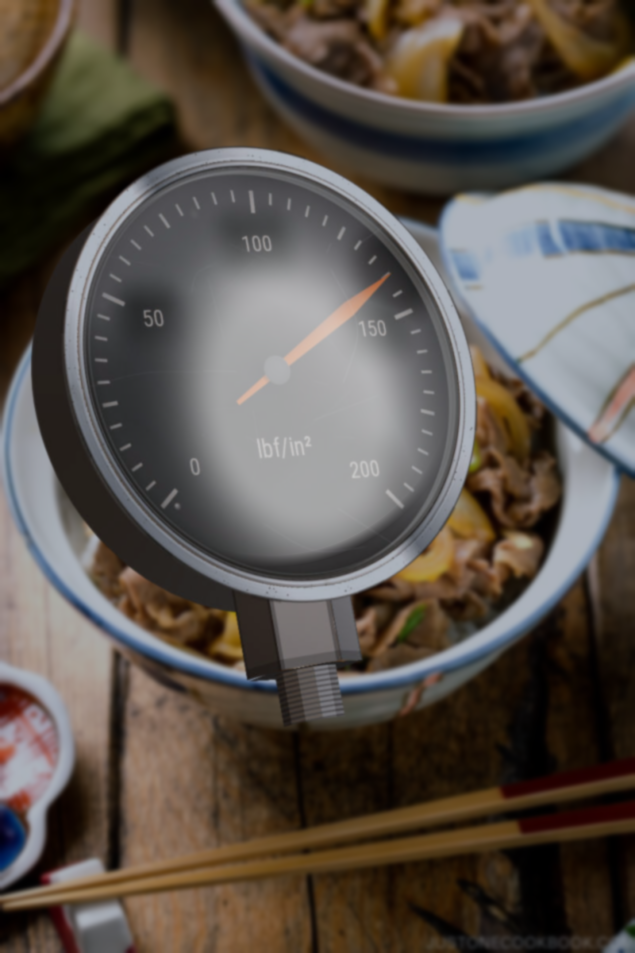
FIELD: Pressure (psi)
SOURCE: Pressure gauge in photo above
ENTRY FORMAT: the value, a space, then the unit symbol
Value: 140 psi
